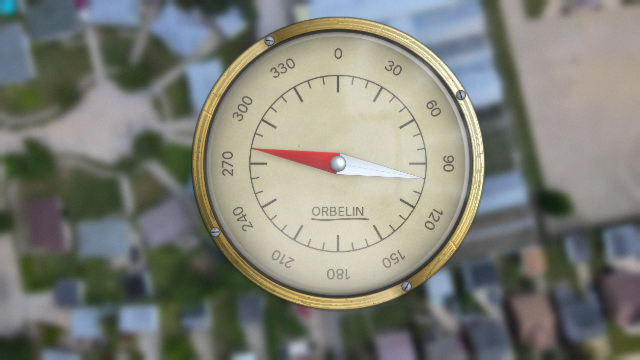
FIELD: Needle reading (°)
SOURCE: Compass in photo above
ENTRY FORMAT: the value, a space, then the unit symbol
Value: 280 °
